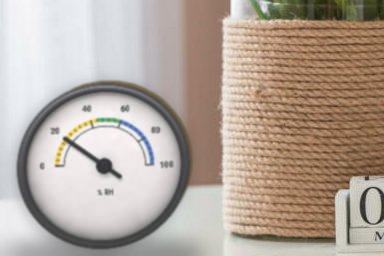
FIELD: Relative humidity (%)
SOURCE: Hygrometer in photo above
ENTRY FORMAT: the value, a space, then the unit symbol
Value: 20 %
